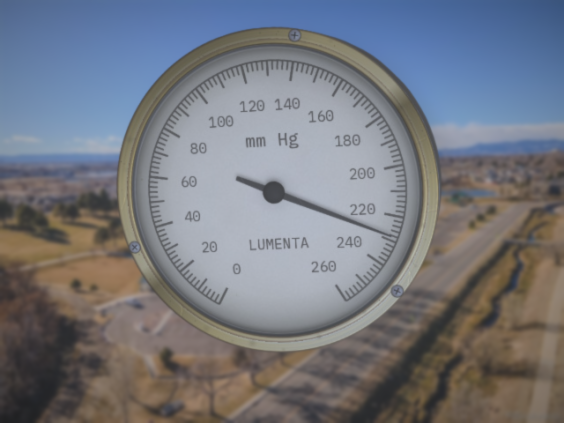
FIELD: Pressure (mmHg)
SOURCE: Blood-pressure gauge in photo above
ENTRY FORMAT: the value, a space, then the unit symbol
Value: 228 mmHg
